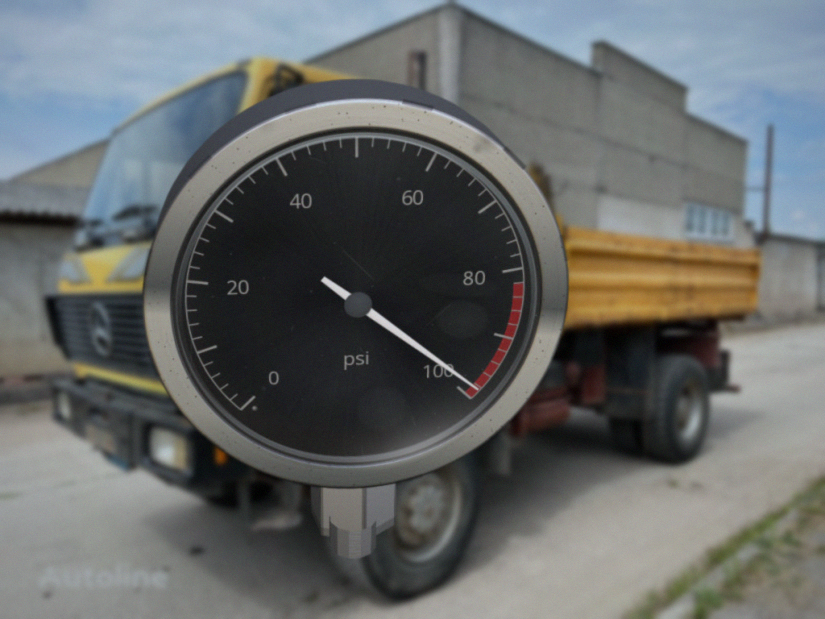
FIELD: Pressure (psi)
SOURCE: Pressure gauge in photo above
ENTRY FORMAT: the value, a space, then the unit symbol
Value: 98 psi
